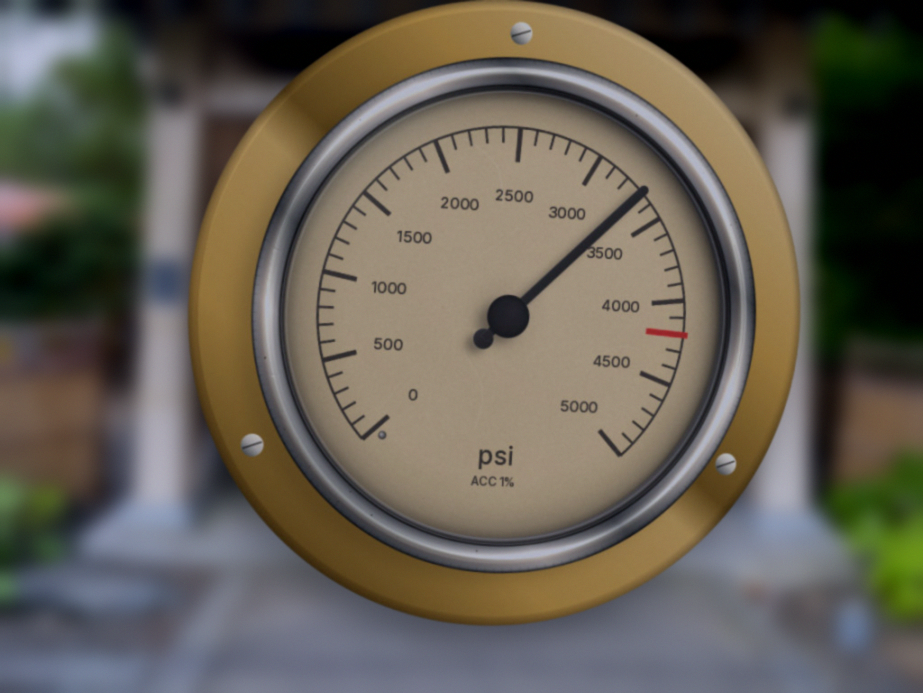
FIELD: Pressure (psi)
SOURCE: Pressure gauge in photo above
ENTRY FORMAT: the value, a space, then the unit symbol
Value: 3300 psi
